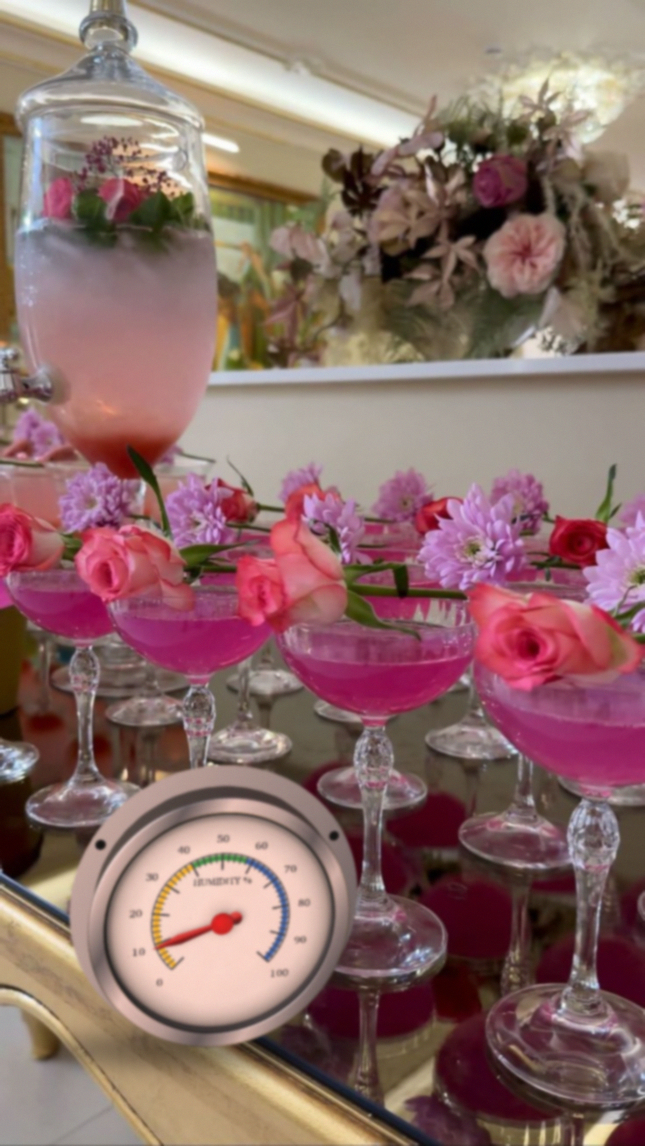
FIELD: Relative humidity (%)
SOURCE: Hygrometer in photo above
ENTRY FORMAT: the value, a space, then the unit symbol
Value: 10 %
